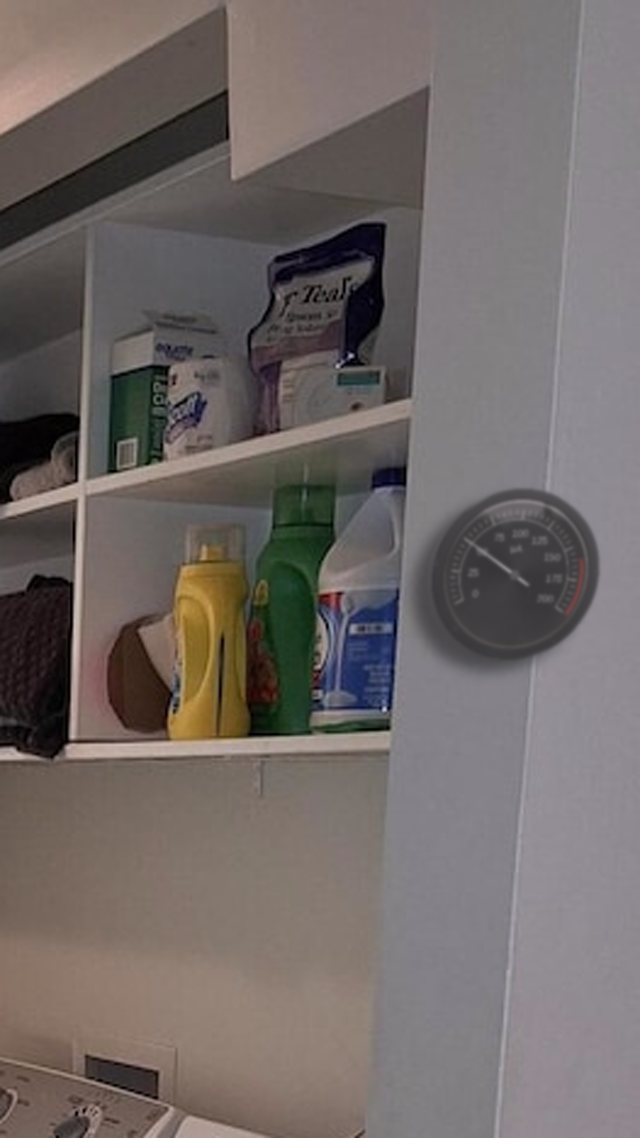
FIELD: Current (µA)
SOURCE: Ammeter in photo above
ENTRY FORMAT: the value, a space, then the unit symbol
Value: 50 µA
